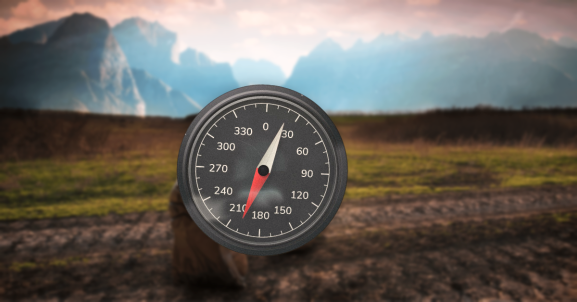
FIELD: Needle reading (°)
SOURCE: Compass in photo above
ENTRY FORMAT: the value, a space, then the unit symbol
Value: 200 °
